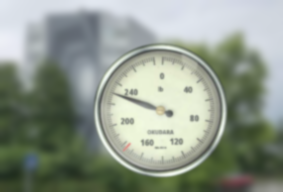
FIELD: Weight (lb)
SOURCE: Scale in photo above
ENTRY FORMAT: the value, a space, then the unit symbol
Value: 230 lb
